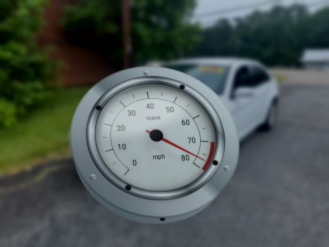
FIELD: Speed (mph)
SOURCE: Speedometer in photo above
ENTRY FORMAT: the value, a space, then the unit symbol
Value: 77.5 mph
